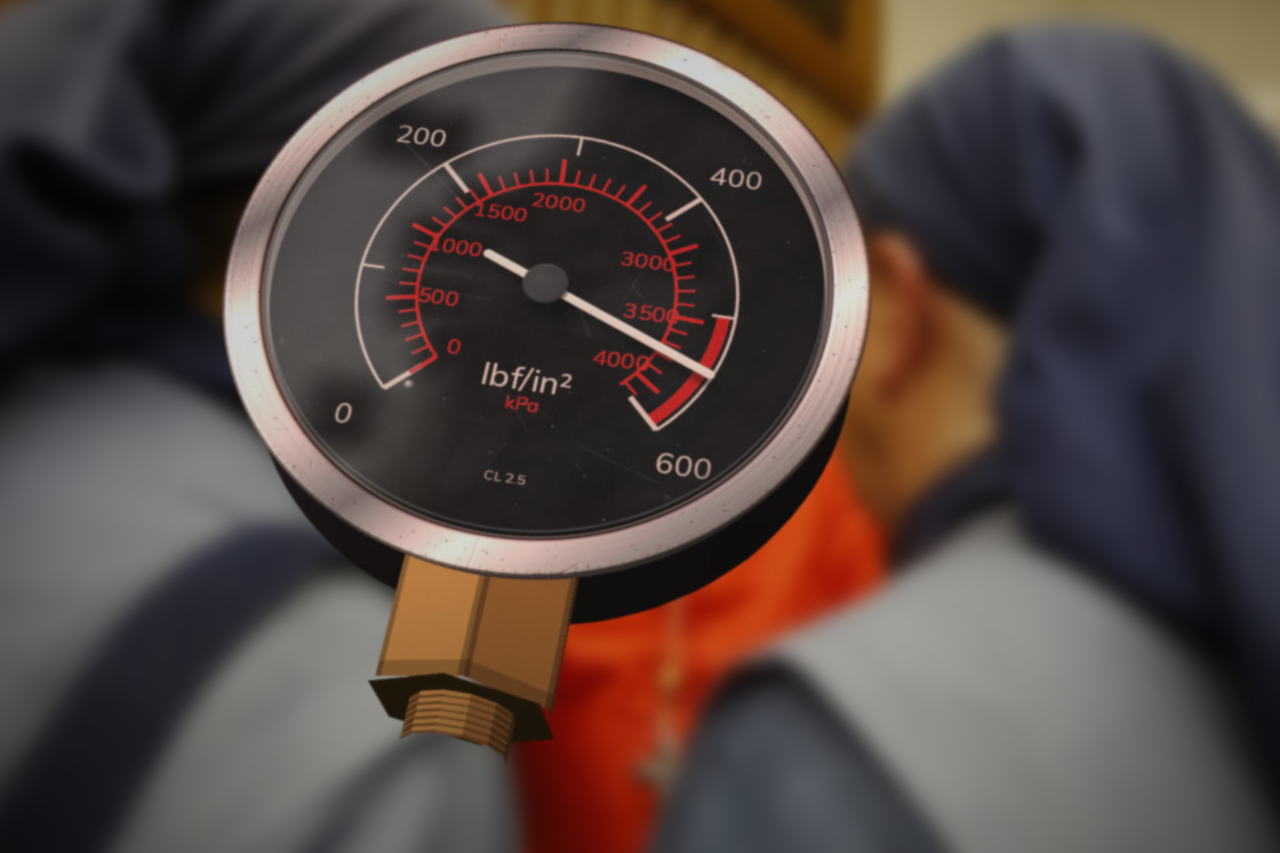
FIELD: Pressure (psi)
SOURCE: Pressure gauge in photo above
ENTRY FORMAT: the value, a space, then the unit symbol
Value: 550 psi
